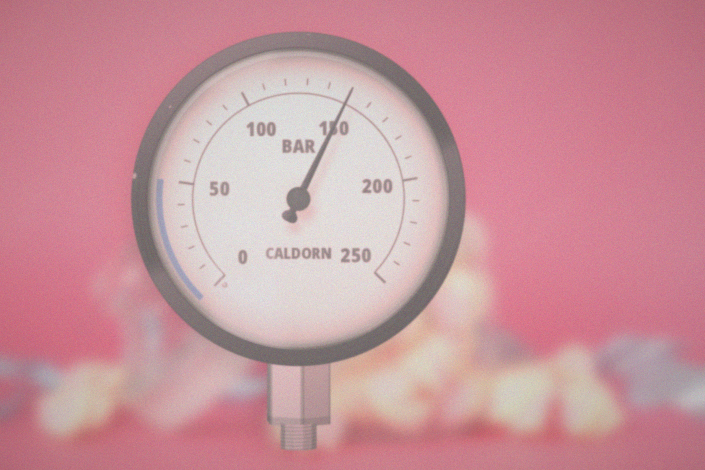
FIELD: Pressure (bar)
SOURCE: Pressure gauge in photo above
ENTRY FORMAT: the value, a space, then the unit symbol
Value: 150 bar
